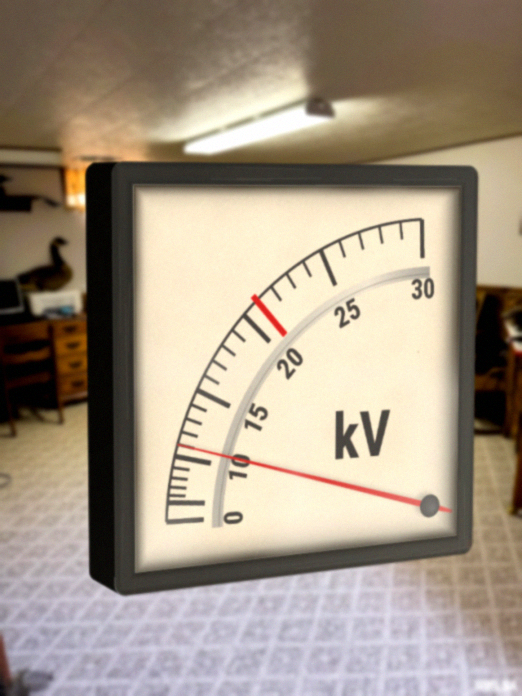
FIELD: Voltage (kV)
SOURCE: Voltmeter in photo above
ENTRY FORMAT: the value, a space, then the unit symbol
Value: 11 kV
